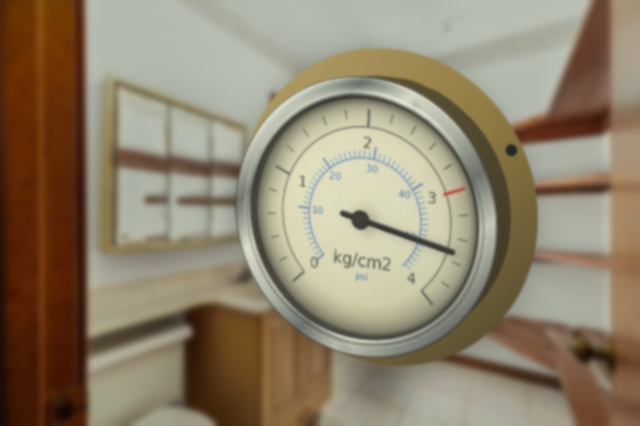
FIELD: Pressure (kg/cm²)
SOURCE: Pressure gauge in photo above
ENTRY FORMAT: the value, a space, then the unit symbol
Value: 3.5 kg/cm²
